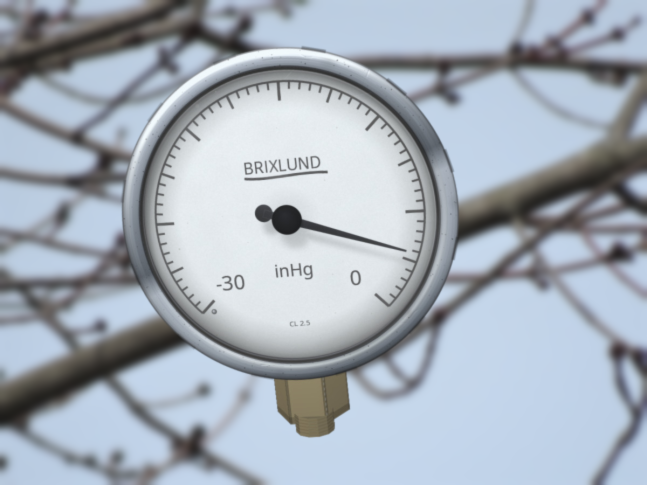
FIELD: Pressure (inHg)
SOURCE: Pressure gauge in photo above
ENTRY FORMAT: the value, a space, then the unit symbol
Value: -3 inHg
